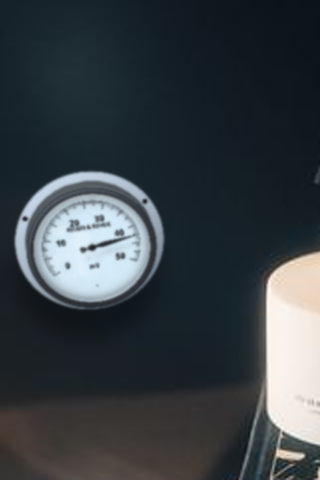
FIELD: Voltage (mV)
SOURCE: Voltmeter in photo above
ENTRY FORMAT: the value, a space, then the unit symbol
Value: 42.5 mV
